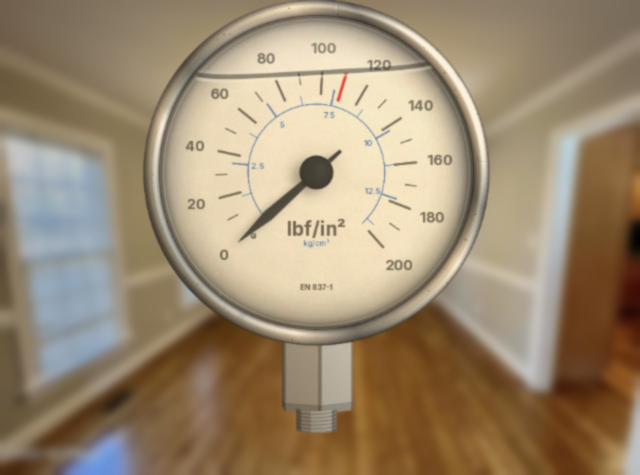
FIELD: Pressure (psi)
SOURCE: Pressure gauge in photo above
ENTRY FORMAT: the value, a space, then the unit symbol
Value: 0 psi
